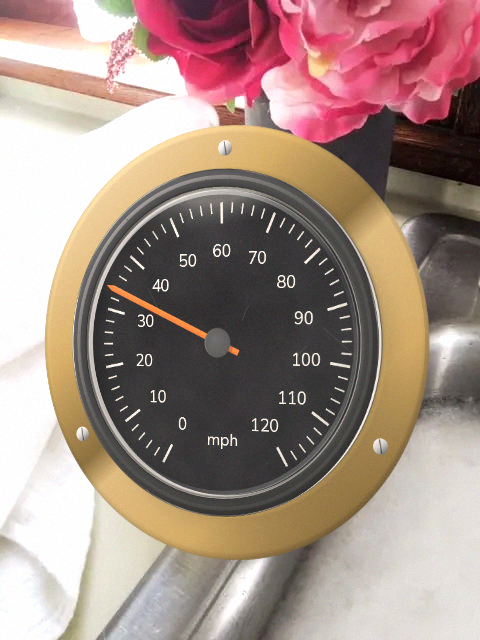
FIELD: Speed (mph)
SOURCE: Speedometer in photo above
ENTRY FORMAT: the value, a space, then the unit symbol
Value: 34 mph
